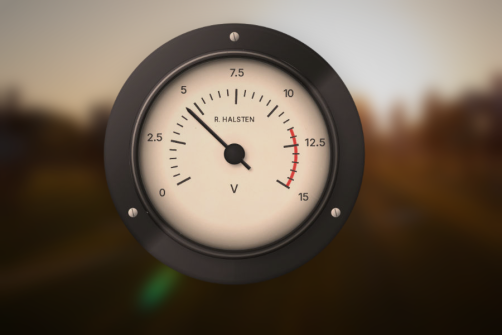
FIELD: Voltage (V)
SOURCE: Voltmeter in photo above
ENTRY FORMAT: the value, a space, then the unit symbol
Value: 4.5 V
